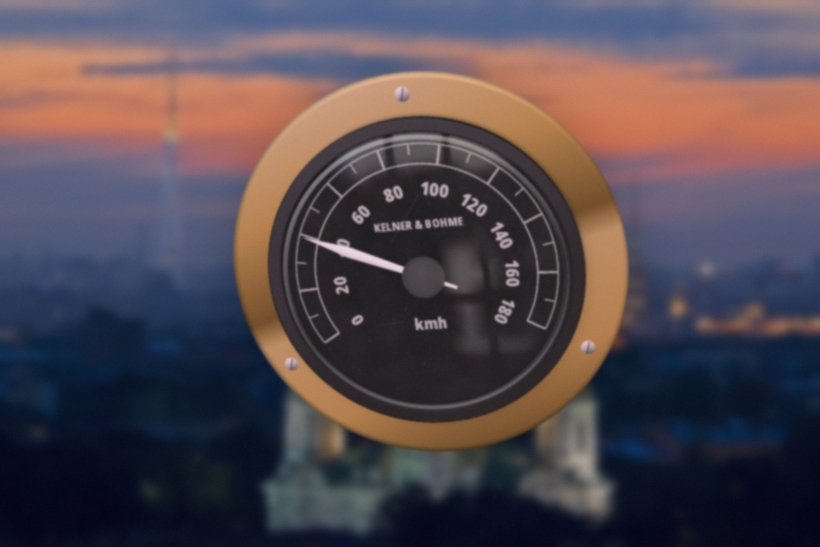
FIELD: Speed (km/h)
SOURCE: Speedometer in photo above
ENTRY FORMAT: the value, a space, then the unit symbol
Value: 40 km/h
